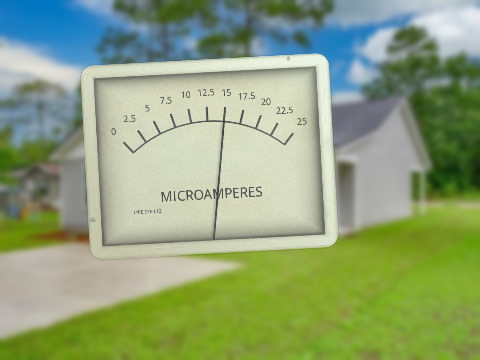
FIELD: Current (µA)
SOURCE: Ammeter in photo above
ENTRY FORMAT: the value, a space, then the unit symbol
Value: 15 µA
